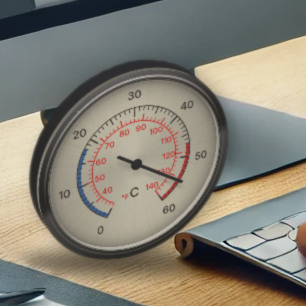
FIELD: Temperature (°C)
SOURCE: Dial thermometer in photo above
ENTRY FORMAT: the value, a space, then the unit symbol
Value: 55 °C
